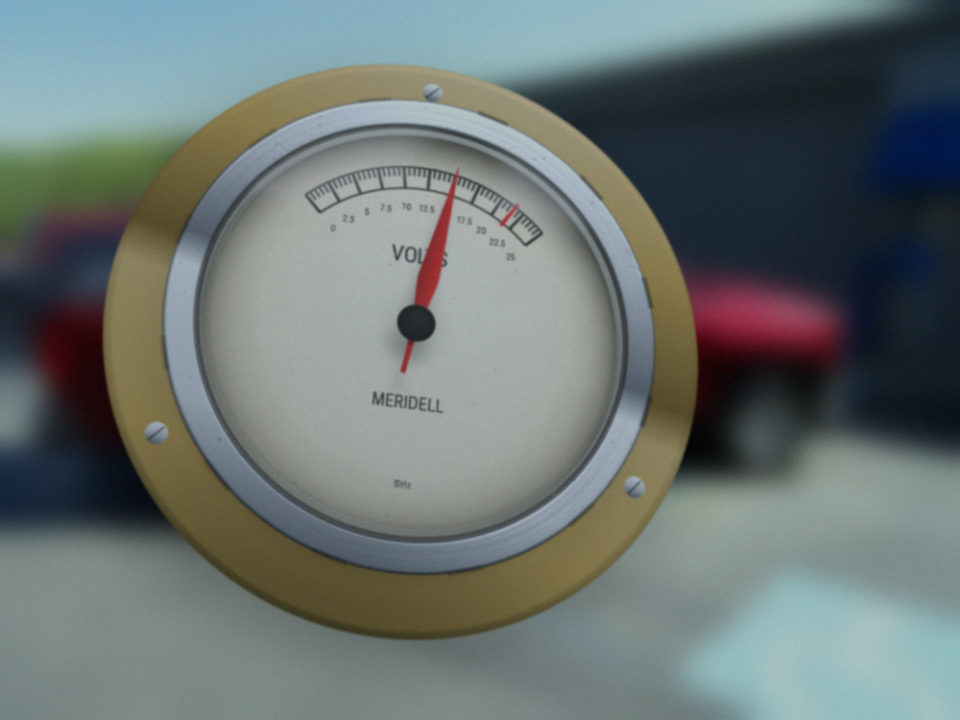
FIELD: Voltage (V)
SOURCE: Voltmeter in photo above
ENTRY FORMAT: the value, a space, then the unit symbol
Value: 15 V
